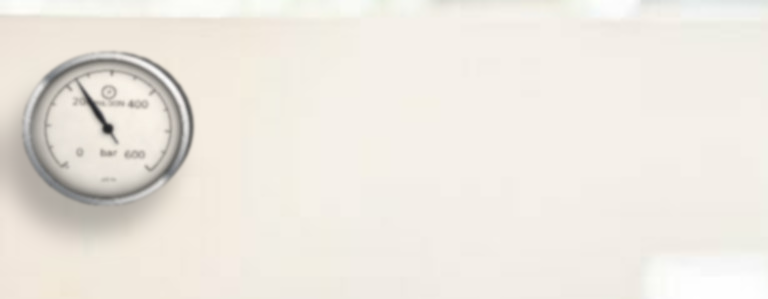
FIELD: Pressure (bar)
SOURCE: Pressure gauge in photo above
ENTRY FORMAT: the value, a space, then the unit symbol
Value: 225 bar
